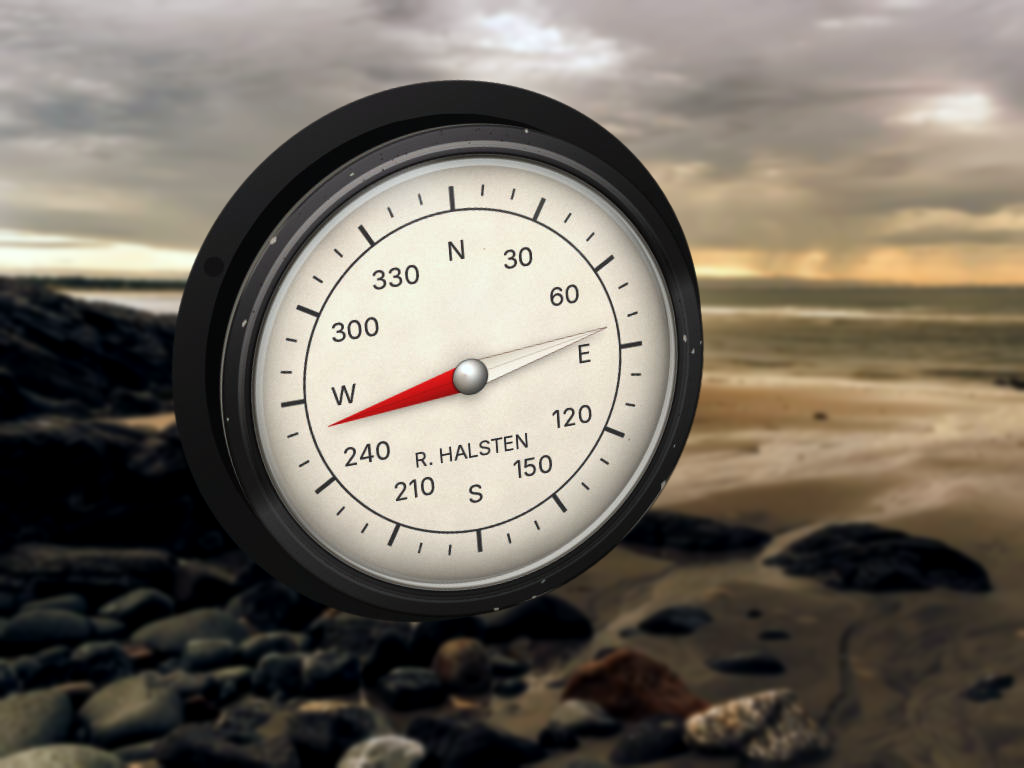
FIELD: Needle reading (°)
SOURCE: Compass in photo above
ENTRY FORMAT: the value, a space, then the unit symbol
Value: 260 °
